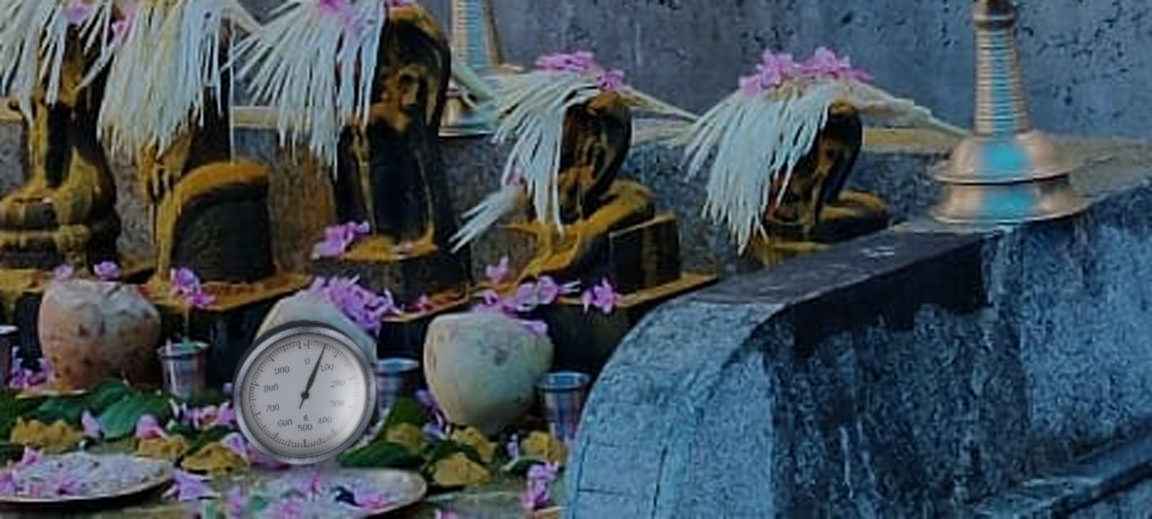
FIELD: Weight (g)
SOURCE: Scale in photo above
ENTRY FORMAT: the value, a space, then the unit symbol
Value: 50 g
